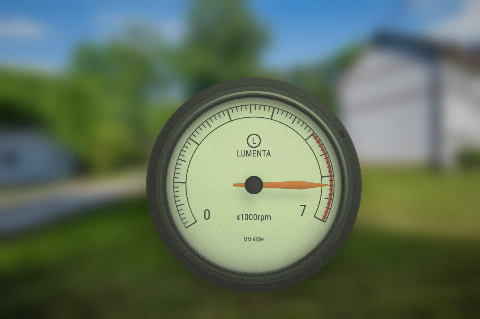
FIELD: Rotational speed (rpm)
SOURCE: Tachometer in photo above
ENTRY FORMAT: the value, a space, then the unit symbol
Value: 6200 rpm
